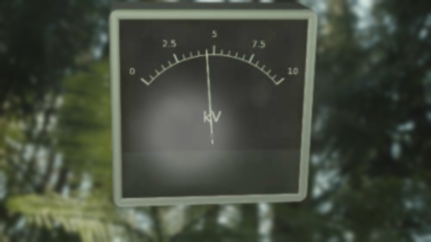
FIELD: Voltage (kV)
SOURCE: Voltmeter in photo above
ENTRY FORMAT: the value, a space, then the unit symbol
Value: 4.5 kV
